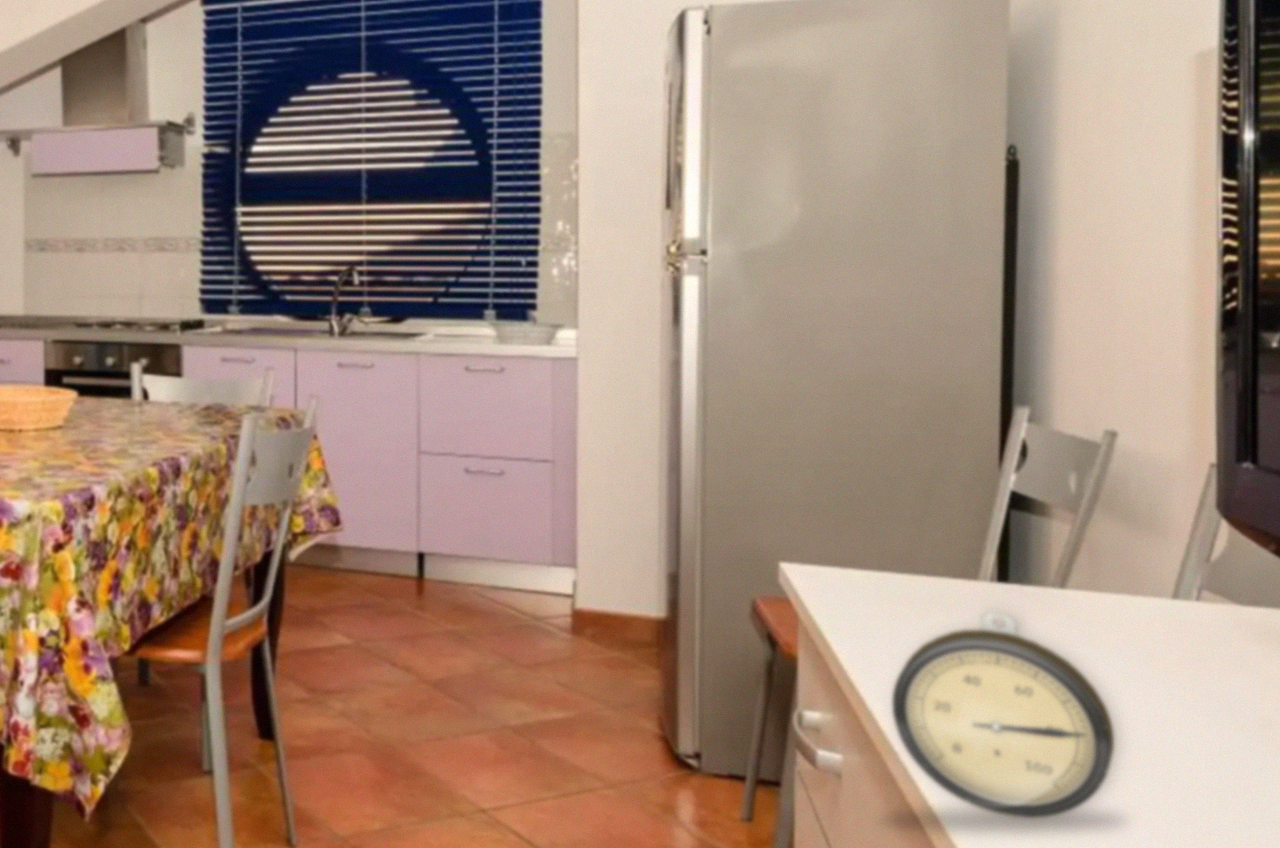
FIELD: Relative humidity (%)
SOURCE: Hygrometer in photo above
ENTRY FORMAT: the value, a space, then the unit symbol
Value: 80 %
